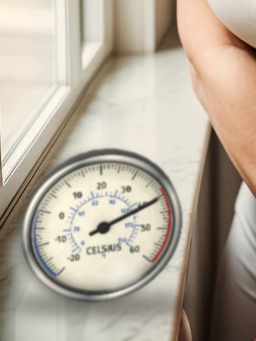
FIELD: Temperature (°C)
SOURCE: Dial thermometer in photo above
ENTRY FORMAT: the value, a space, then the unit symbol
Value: 40 °C
